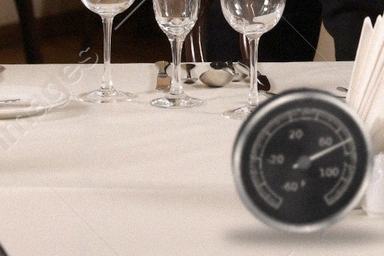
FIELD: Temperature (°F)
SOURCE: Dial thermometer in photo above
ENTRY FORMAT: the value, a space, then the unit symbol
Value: 70 °F
